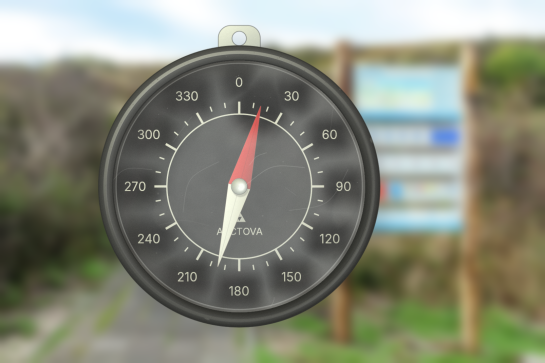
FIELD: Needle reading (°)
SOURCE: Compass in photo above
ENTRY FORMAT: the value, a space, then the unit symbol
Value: 15 °
